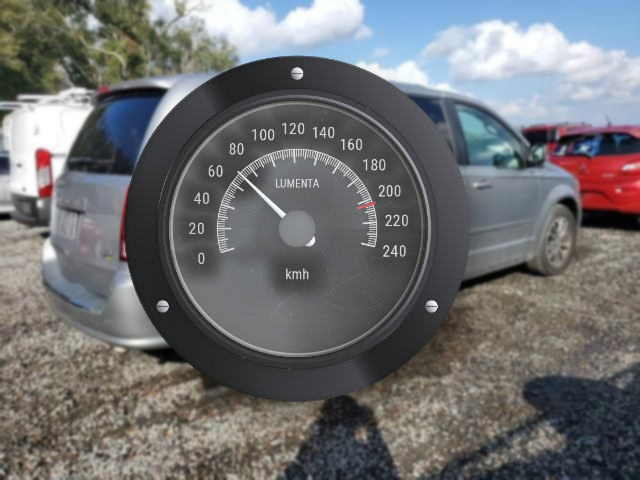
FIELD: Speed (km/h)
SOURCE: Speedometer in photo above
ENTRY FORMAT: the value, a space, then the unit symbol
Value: 70 km/h
